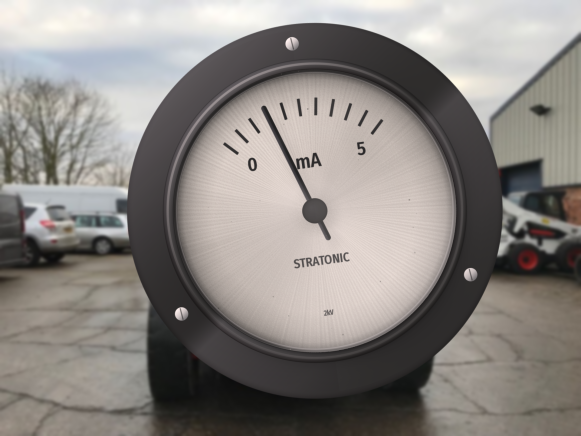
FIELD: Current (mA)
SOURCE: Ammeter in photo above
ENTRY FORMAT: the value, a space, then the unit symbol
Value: 1.5 mA
